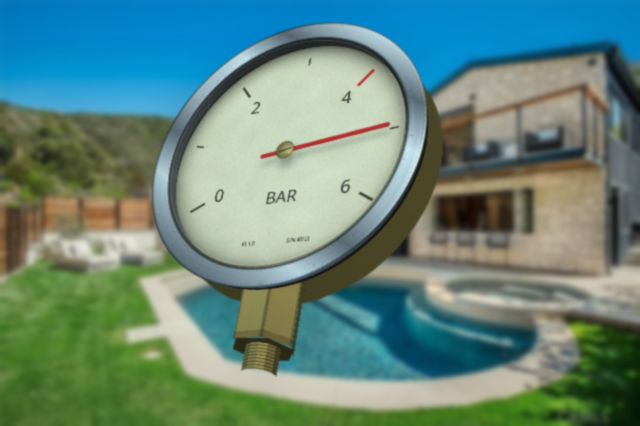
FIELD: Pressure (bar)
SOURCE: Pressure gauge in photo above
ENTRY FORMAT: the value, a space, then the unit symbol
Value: 5 bar
